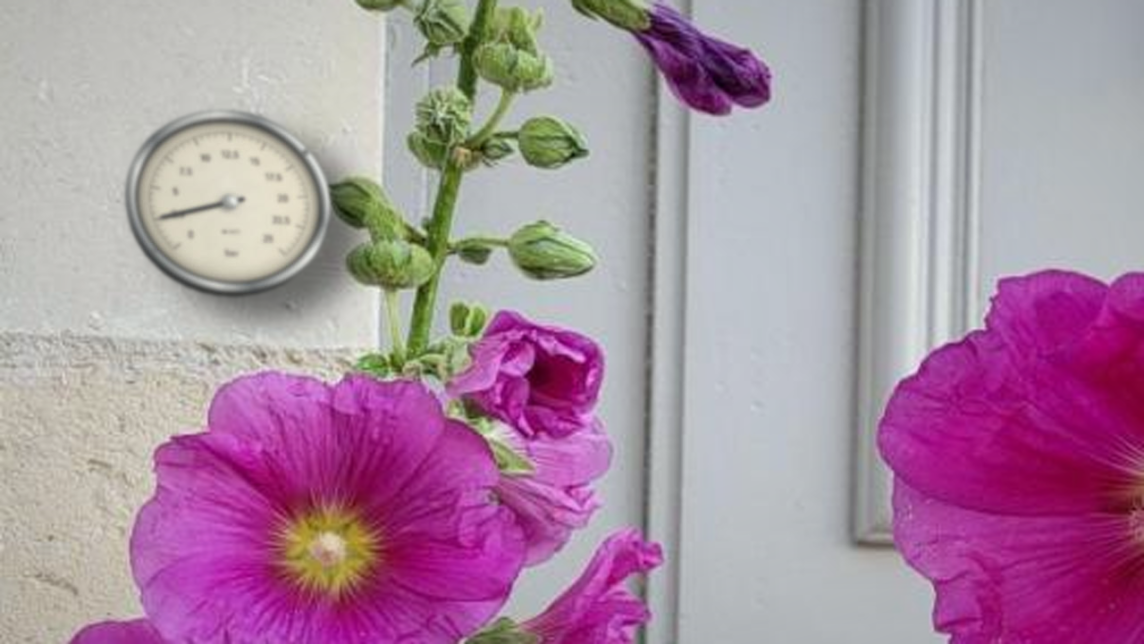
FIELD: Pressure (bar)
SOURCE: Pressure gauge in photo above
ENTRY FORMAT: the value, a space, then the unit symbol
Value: 2.5 bar
